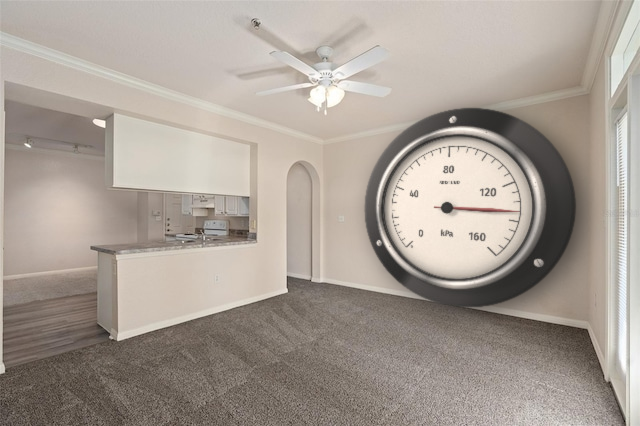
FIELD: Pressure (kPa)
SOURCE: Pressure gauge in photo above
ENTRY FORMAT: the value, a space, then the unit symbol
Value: 135 kPa
